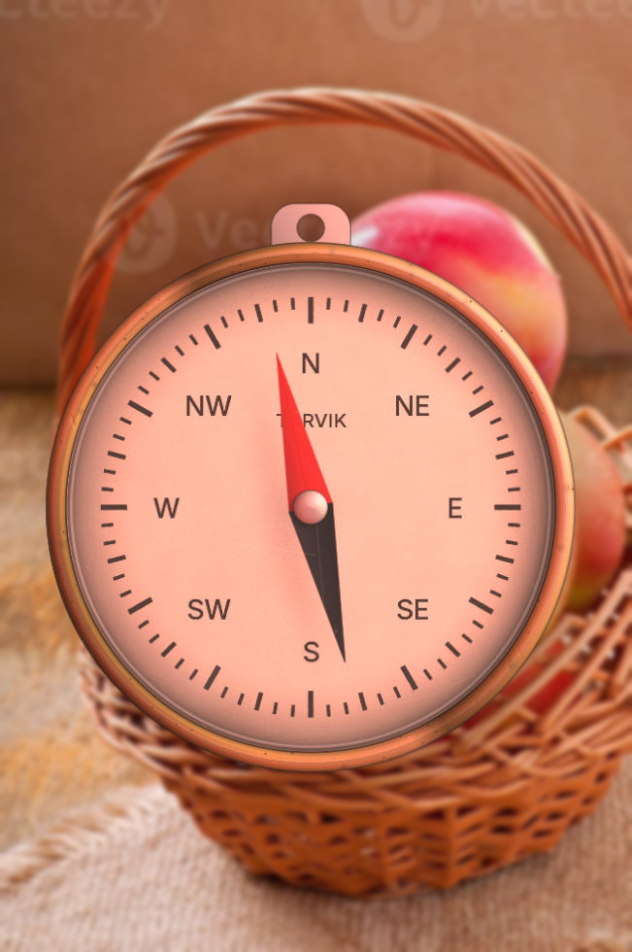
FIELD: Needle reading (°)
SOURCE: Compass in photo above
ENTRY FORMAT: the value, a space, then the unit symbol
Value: 347.5 °
